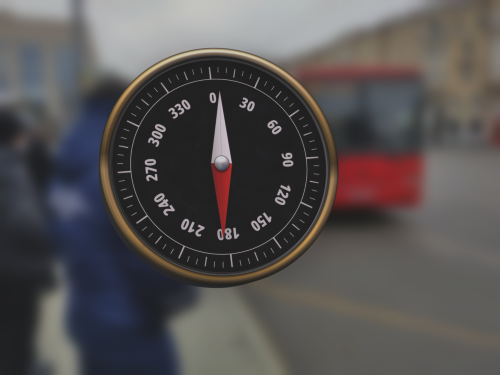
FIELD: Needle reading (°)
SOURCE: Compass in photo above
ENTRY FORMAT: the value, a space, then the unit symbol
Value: 185 °
